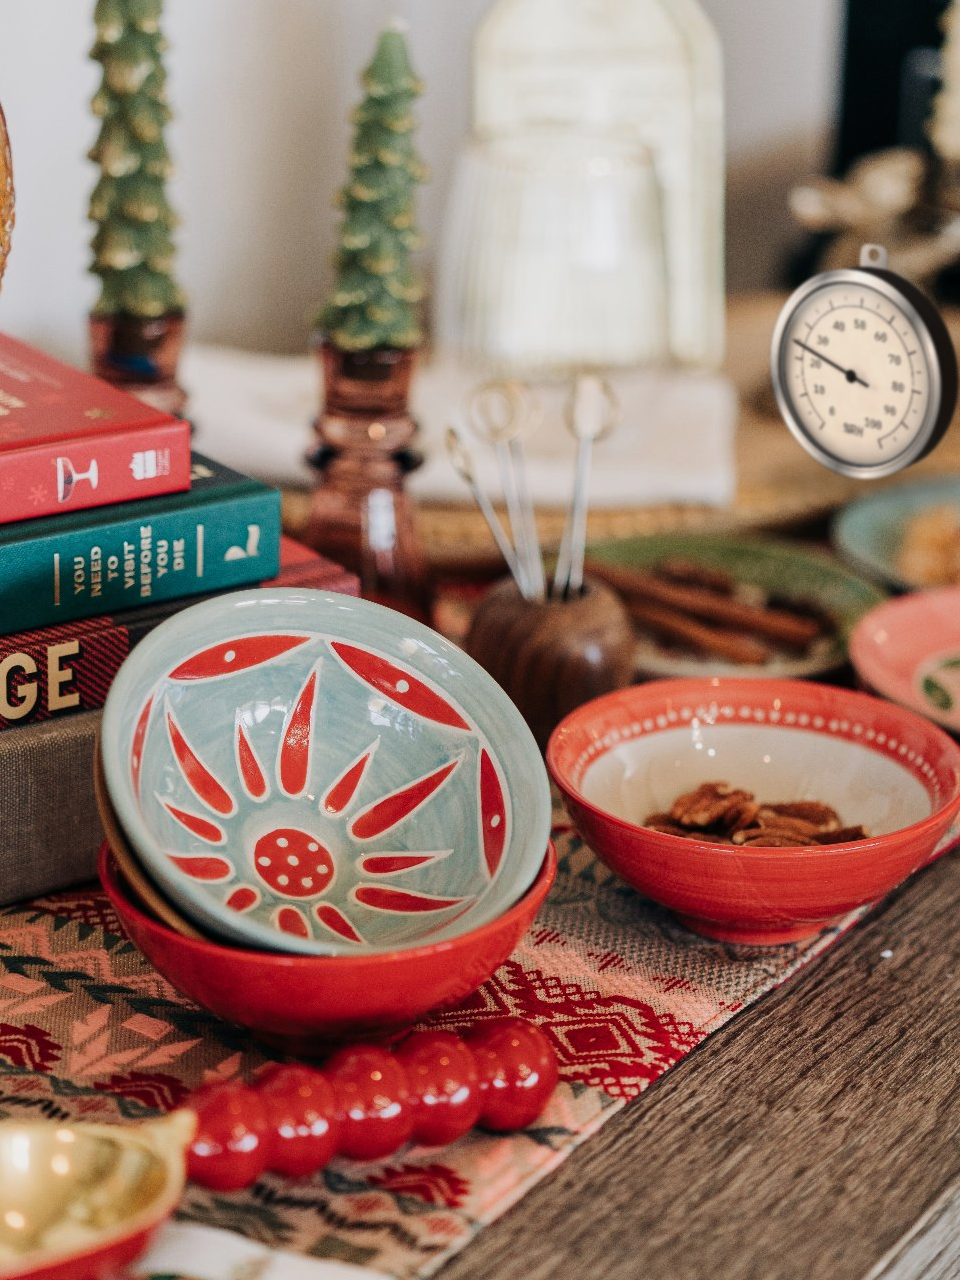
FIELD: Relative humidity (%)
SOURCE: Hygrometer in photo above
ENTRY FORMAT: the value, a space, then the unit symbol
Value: 25 %
